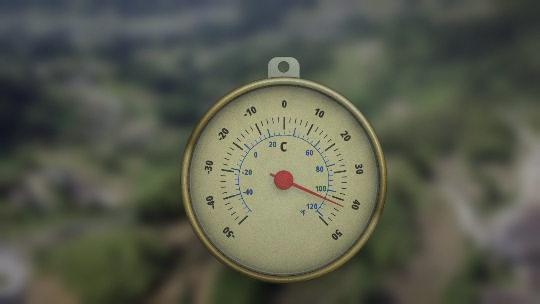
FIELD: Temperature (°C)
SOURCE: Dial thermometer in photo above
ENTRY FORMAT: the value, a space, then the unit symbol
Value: 42 °C
